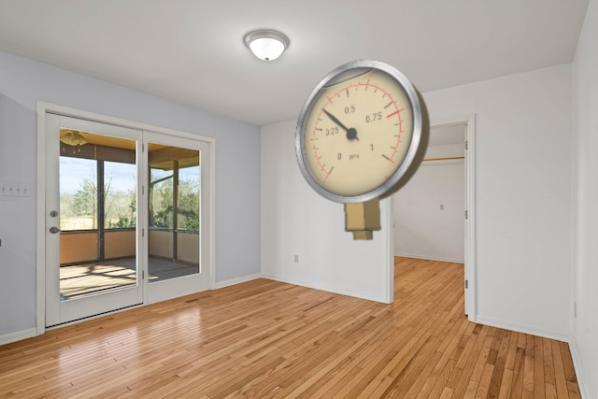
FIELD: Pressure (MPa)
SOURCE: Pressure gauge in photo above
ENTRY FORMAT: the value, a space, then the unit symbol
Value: 0.35 MPa
